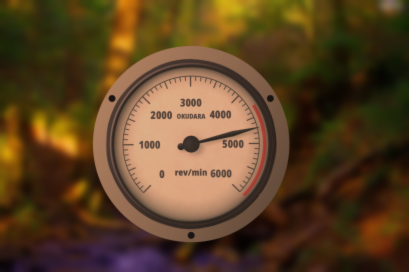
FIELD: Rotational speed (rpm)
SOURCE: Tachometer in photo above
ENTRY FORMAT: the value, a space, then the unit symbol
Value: 4700 rpm
